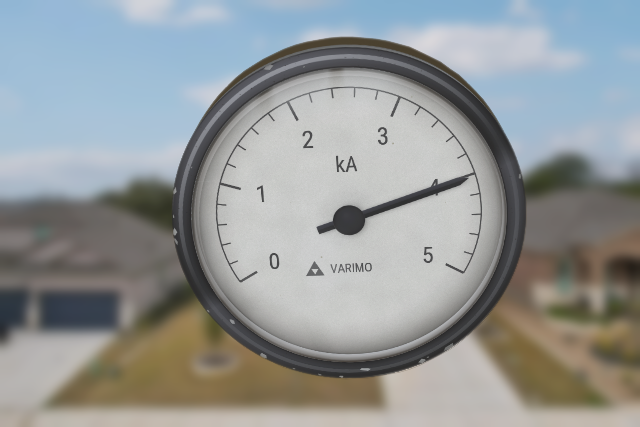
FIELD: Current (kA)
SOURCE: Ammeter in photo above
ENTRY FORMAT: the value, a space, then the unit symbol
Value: 4 kA
